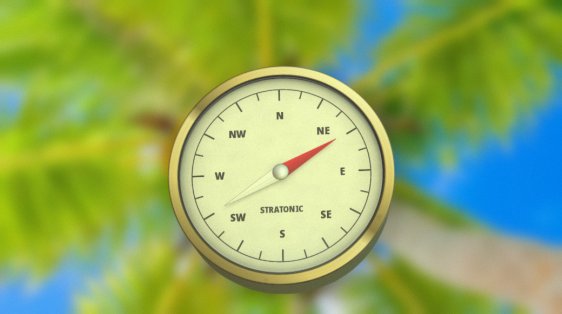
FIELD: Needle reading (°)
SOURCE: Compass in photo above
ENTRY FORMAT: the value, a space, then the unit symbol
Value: 60 °
